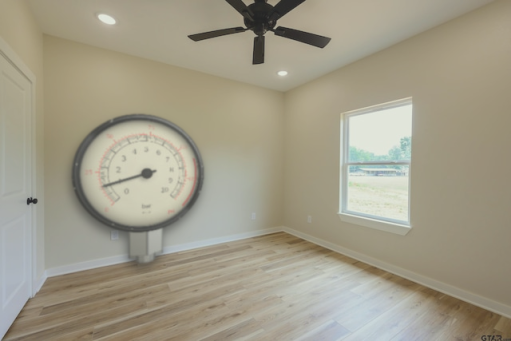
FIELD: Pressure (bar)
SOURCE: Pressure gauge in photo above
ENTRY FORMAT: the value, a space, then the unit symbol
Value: 1 bar
